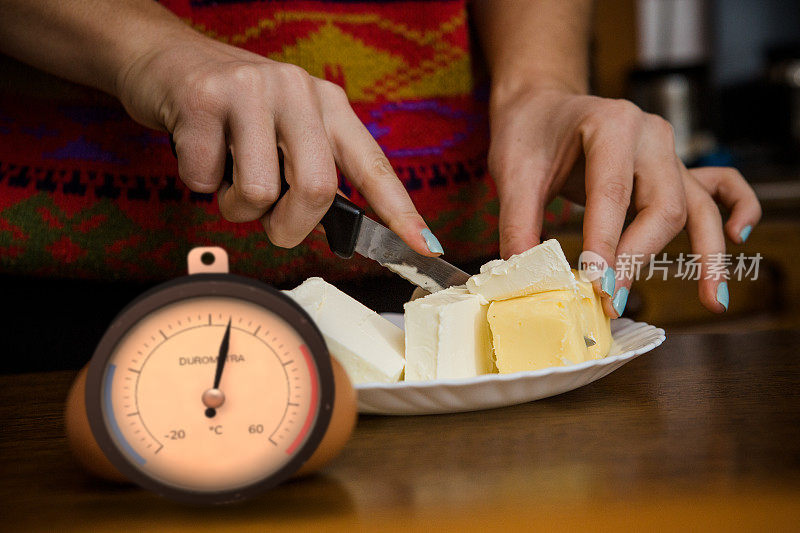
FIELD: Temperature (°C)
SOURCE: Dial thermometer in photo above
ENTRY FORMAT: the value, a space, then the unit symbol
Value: 24 °C
